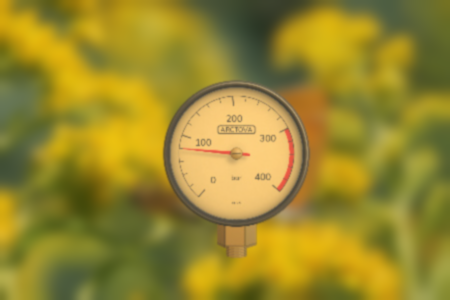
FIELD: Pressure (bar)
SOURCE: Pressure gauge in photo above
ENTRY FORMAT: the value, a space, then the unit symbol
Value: 80 bar
